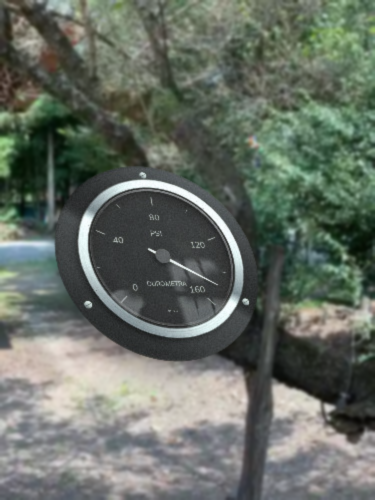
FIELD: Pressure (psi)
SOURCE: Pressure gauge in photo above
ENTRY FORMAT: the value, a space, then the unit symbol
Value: 150 psi
